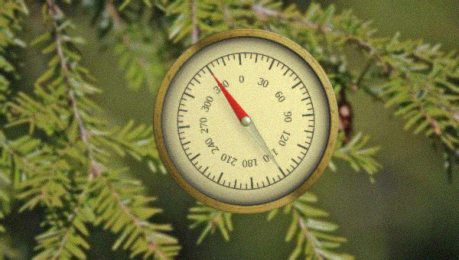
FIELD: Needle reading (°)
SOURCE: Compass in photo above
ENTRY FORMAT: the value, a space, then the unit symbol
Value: 330 °
